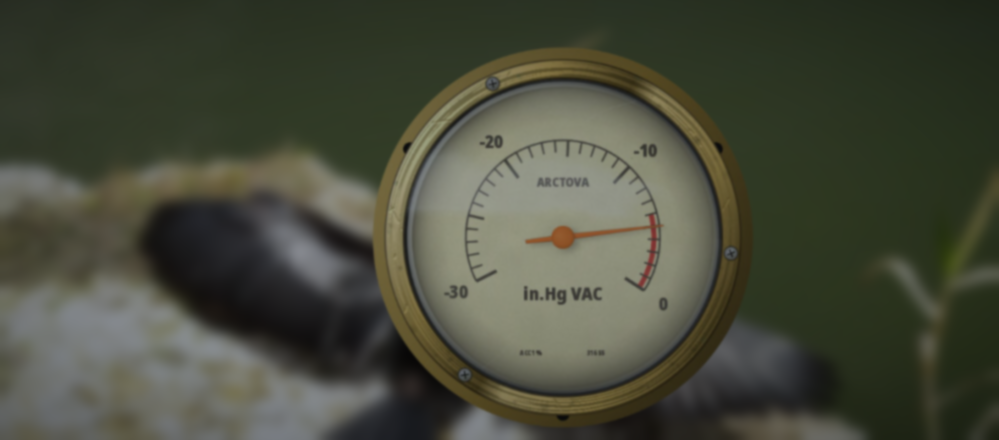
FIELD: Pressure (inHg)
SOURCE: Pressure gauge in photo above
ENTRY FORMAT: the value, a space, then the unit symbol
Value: -5 inHg
